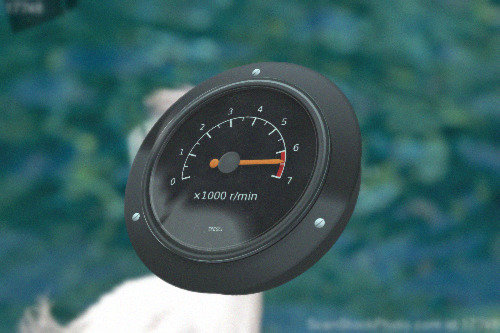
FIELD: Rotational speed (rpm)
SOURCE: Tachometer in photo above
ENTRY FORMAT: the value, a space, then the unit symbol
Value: 6500 rpm
